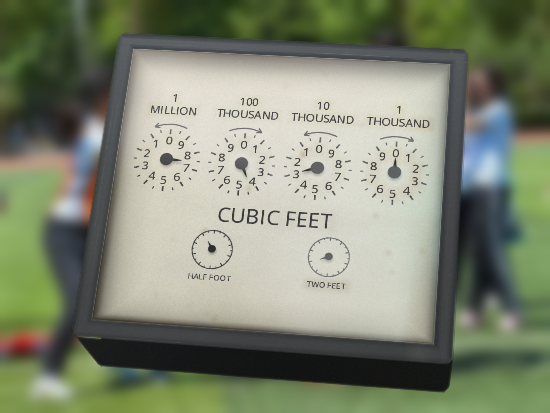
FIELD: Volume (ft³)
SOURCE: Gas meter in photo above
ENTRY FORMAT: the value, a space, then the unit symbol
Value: 743000 ft³
